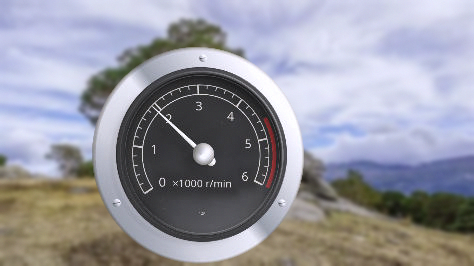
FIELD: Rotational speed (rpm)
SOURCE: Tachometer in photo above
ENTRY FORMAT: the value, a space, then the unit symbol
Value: 1900 rpm
